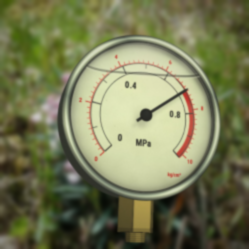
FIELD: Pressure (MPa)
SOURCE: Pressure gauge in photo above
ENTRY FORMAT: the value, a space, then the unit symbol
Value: 0.7 MPa
